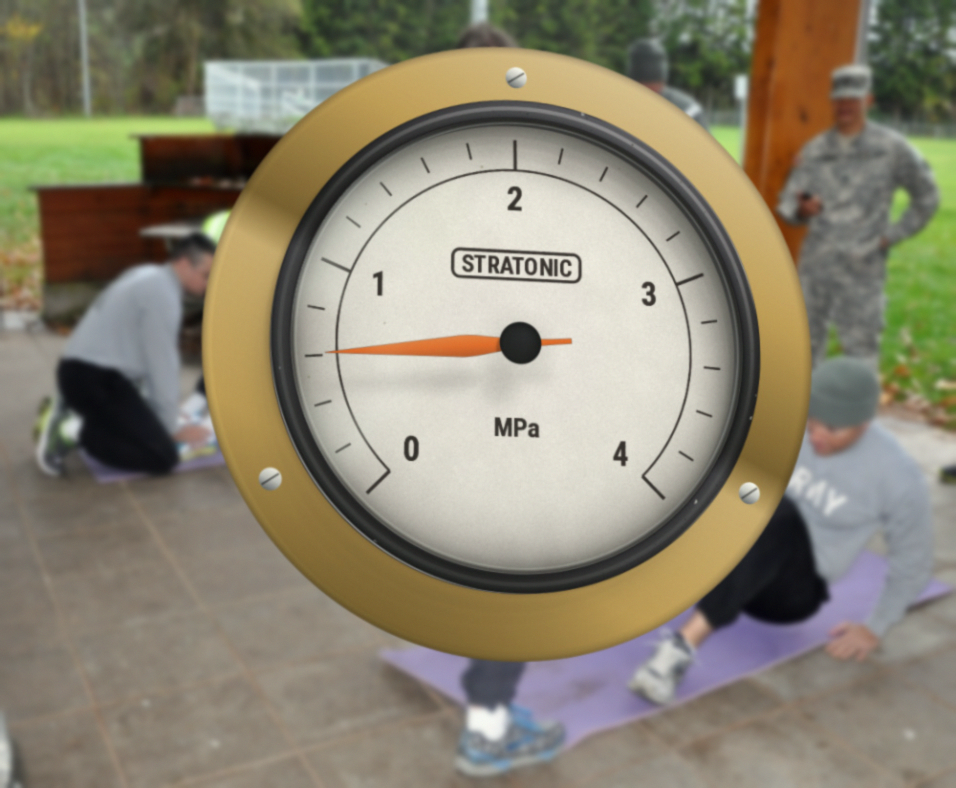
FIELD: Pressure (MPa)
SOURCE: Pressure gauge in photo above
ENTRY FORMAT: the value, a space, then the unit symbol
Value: 0.6 MPa
